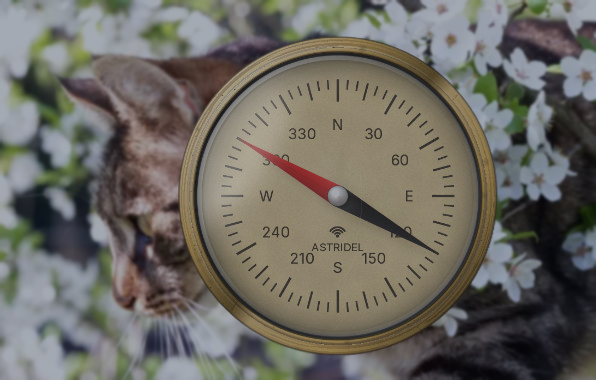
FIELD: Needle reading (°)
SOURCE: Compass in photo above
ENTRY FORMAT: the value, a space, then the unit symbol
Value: 300 °
